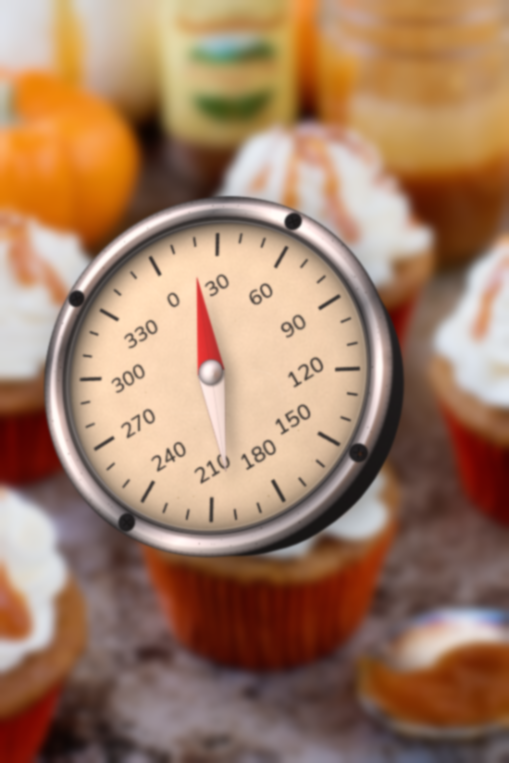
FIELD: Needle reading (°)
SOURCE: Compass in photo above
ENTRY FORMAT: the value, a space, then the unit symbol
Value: 20 °
